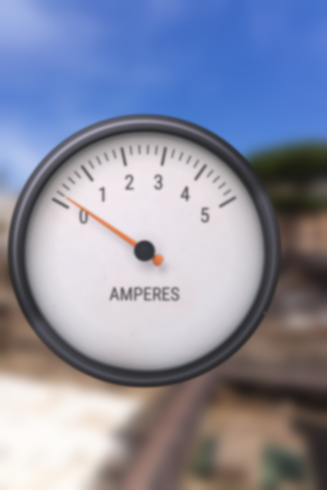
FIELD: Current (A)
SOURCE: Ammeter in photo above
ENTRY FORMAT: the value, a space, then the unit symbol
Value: 0.2 A
